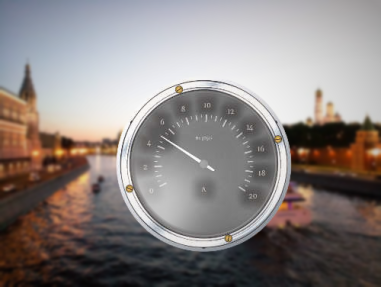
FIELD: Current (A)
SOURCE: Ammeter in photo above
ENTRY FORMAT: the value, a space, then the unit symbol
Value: 5 A
